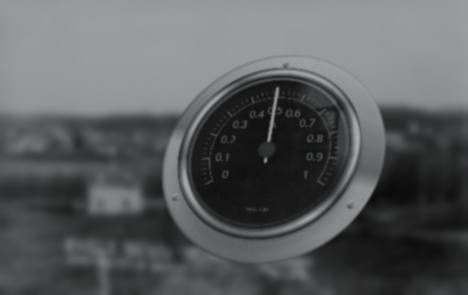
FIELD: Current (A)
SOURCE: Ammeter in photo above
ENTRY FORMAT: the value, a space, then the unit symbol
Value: 0.5 A
